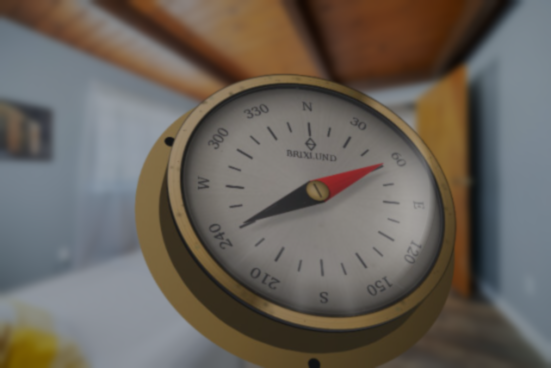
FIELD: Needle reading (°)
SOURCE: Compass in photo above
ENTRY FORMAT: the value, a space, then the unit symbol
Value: 60 °
